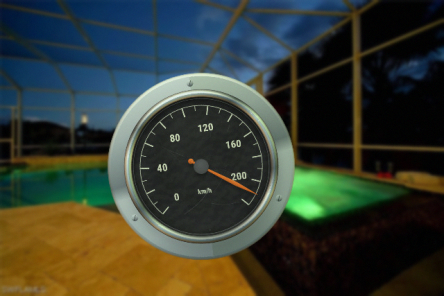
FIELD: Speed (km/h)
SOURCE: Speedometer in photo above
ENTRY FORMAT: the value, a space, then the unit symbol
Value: 210 km/h
